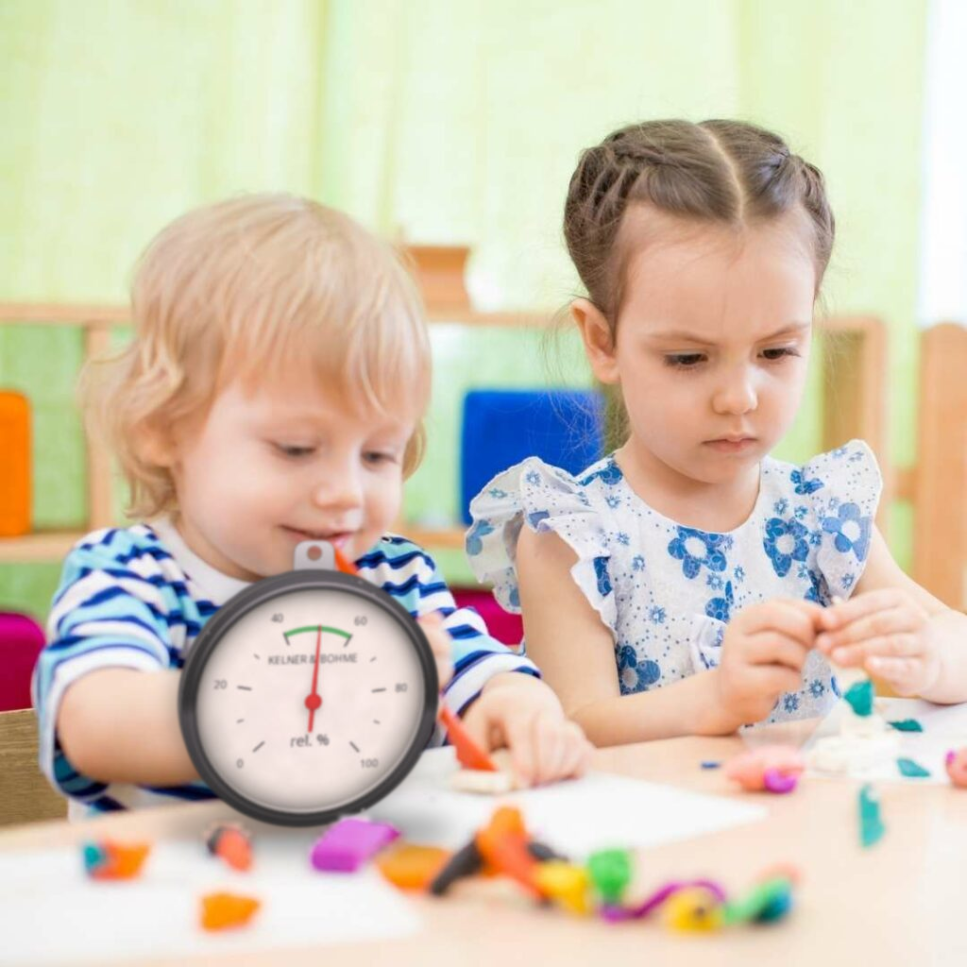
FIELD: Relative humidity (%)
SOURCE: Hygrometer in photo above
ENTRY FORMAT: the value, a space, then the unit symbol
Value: 50 %
